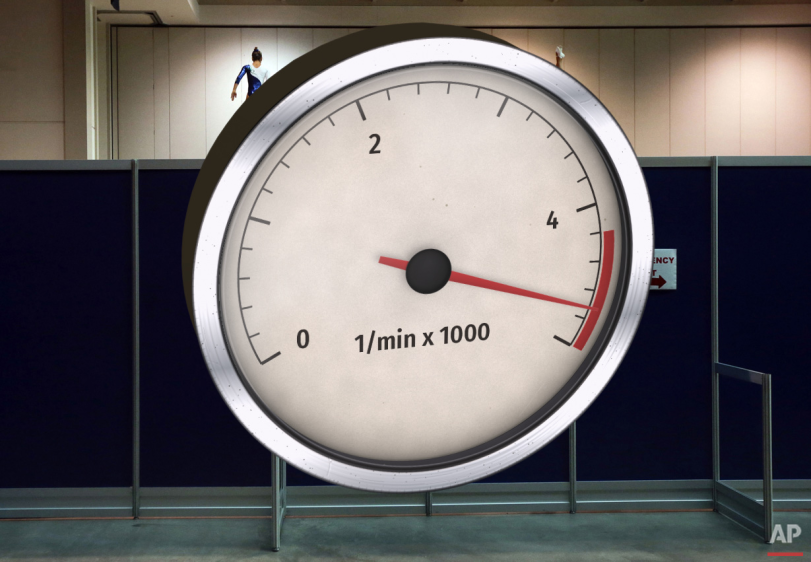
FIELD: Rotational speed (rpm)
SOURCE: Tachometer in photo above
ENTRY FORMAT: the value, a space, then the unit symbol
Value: 4700 rpm
